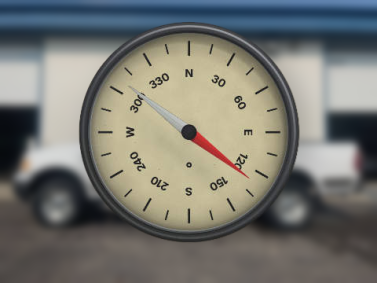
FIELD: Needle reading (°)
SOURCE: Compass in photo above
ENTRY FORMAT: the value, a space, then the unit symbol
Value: 127.5 °
